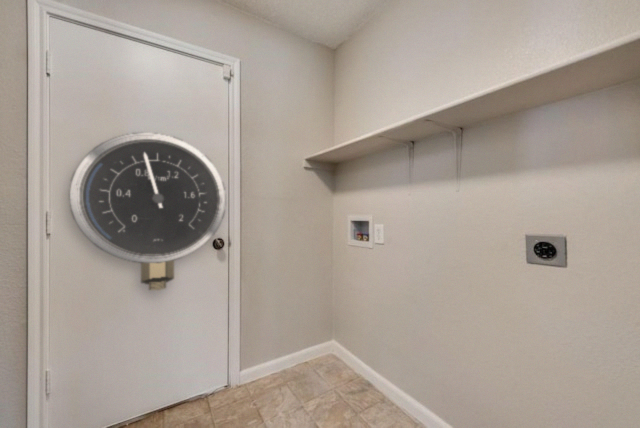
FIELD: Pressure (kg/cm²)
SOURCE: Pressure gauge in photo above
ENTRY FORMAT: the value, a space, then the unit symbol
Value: 0.9 kg/cm²
